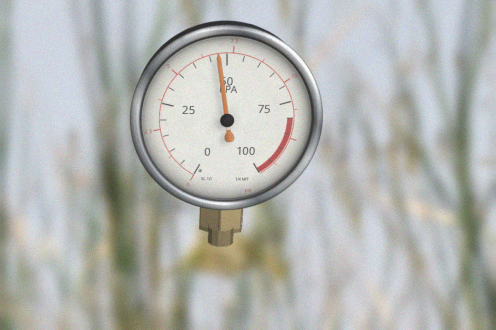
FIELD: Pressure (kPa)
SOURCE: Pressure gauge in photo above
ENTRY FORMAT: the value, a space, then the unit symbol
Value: 47.5 kPa
